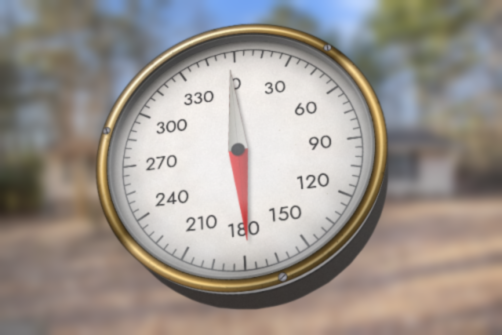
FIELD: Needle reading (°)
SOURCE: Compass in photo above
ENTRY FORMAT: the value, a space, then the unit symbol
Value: 177.5 °
